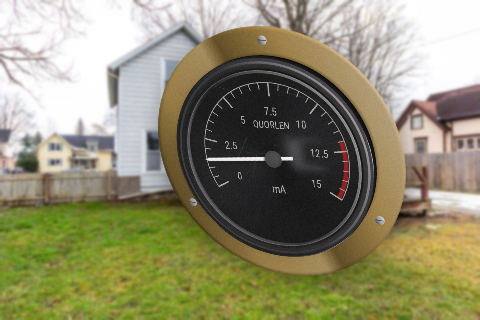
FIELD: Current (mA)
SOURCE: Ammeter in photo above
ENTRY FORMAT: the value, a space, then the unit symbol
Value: 1.5 mA
